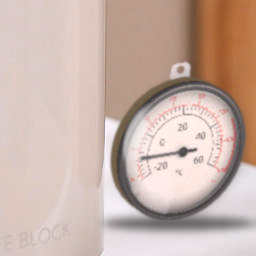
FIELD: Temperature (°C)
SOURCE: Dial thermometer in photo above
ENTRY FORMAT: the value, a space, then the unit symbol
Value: -10 °C
